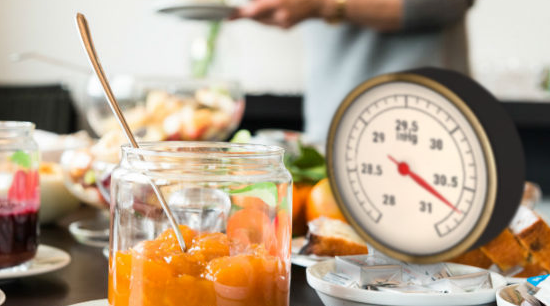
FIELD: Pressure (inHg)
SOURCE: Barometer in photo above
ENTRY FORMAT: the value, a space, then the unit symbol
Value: 30.7 inHg
